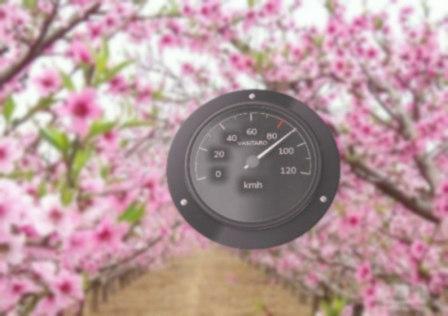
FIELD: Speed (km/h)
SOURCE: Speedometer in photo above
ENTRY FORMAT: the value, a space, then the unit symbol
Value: 90 km/h
